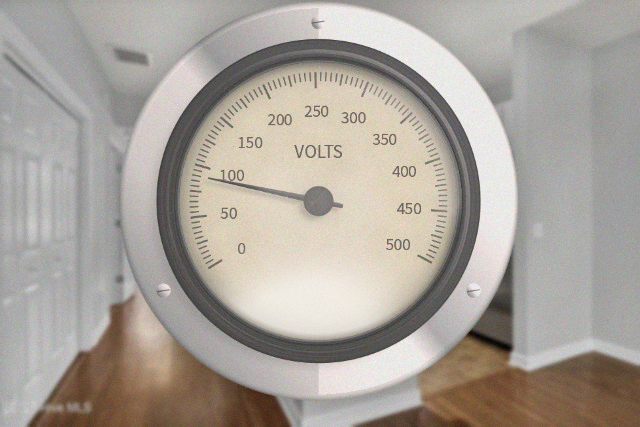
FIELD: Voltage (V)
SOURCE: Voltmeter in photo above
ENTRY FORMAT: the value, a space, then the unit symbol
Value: 90 V
